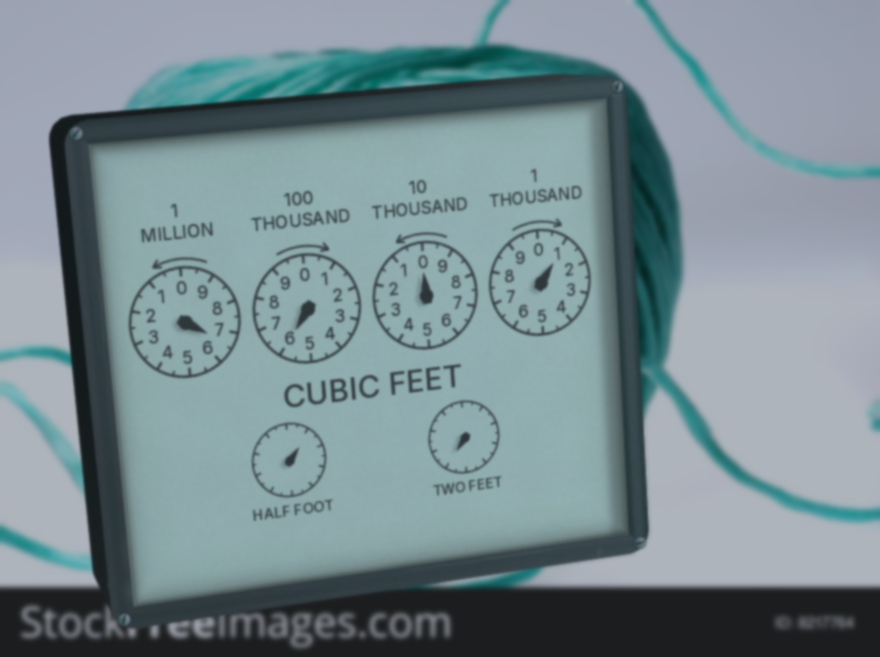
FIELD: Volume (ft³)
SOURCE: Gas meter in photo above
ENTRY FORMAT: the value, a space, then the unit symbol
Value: 660100 ft³
